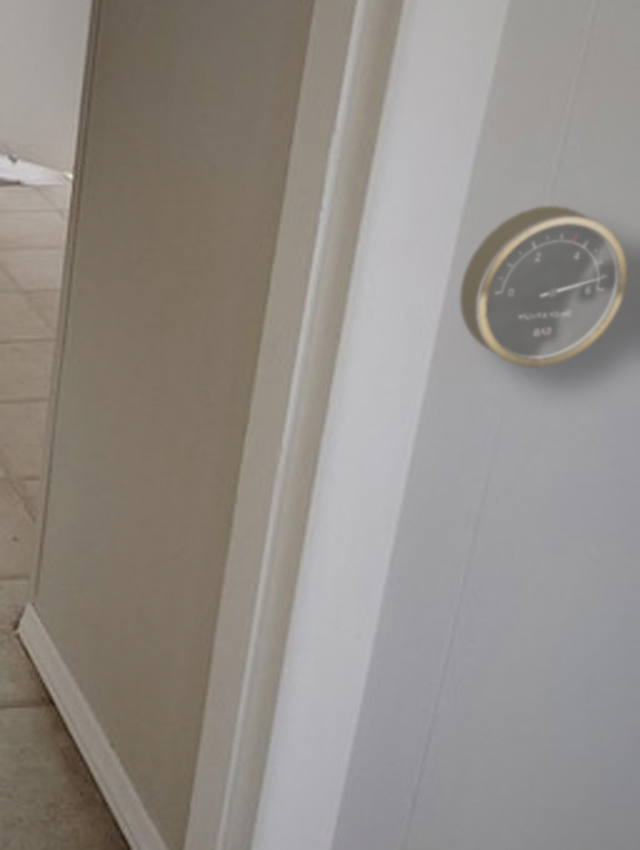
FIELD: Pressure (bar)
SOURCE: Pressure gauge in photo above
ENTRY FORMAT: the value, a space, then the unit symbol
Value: 5.5 bar
